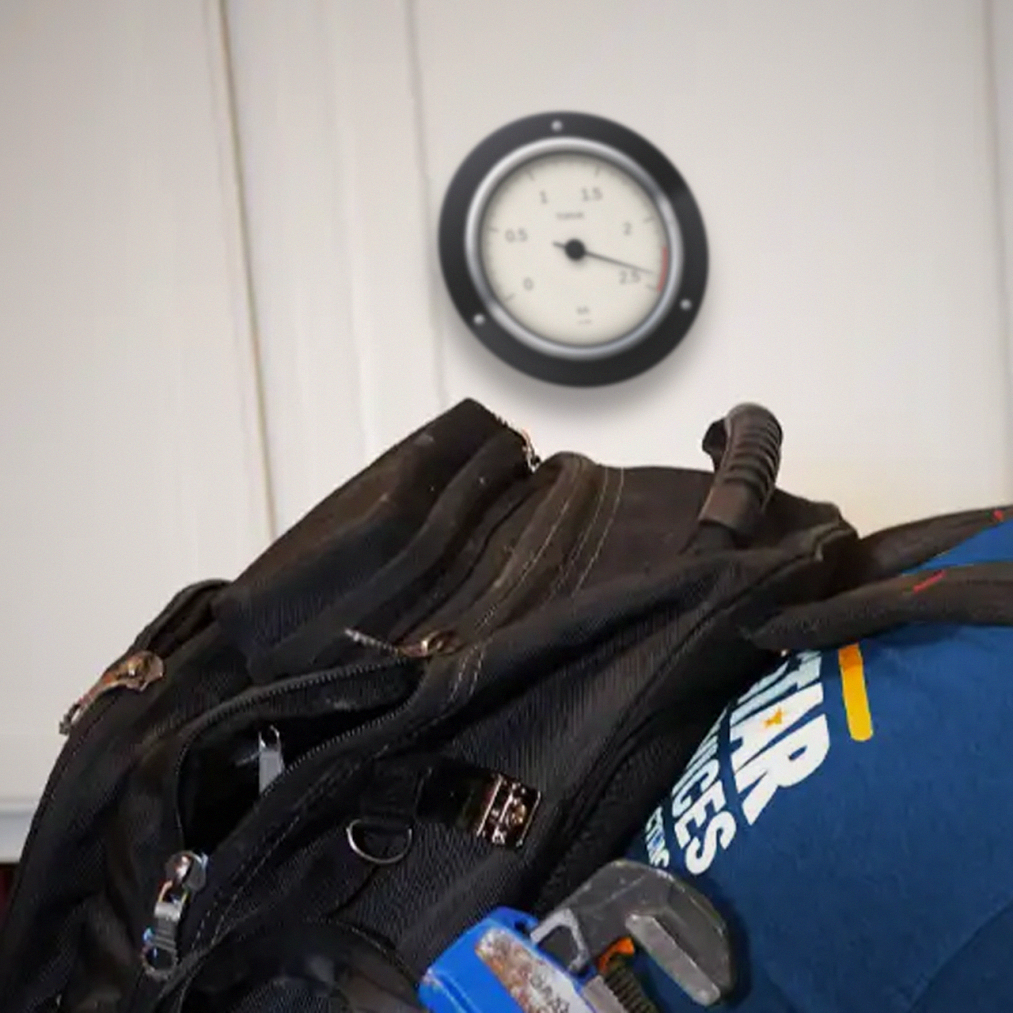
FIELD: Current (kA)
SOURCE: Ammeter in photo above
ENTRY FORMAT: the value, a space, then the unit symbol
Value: 2.4 kA
